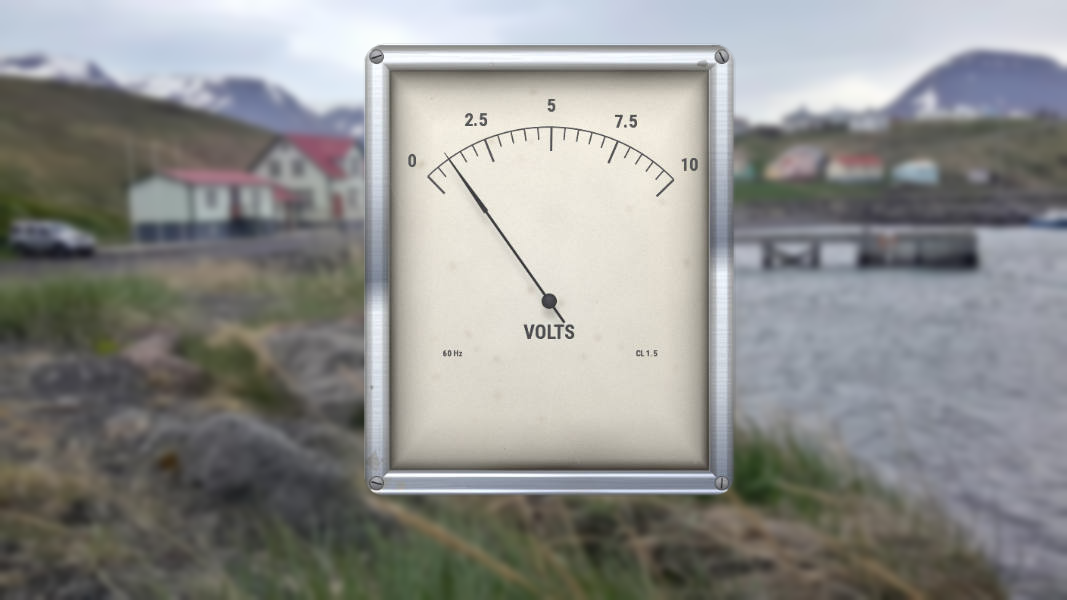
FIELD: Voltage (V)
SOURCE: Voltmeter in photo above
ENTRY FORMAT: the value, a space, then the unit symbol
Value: 1 V
